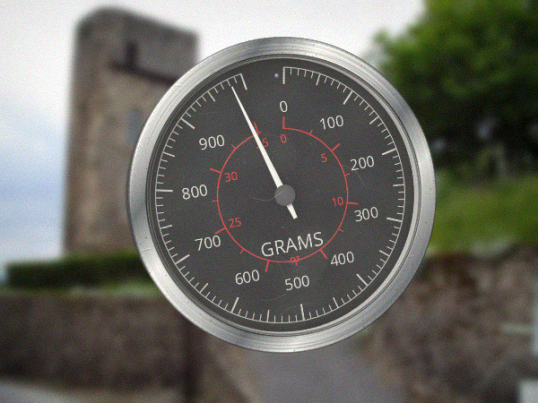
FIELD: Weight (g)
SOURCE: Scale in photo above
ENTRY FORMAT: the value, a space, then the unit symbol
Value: 980 g
